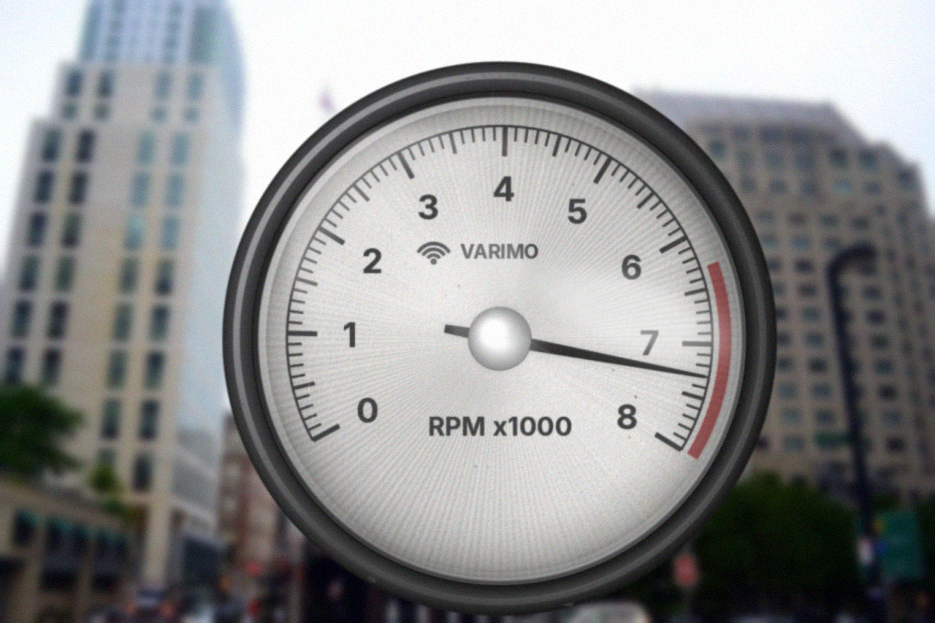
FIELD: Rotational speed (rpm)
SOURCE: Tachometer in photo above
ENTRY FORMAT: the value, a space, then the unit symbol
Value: 7300 rpm
